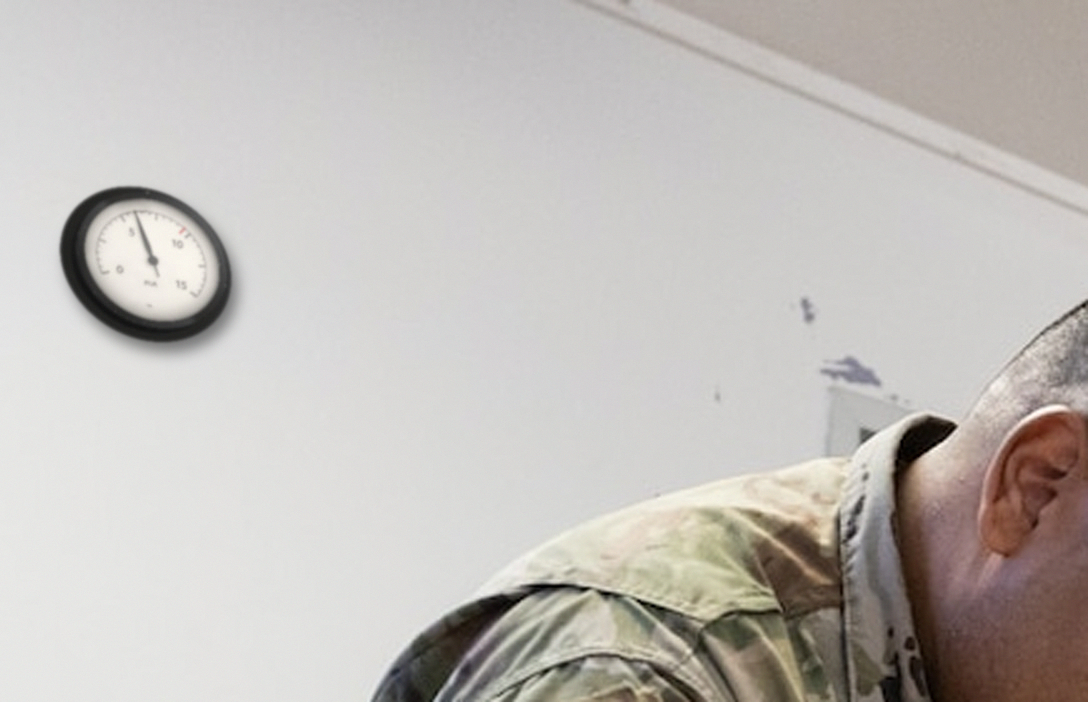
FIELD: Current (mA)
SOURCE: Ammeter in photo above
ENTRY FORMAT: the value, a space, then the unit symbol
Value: 6 mA
